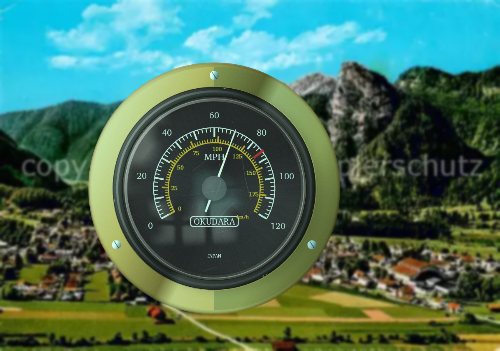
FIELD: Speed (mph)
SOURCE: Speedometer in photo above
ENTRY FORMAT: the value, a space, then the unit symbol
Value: 70 mph
